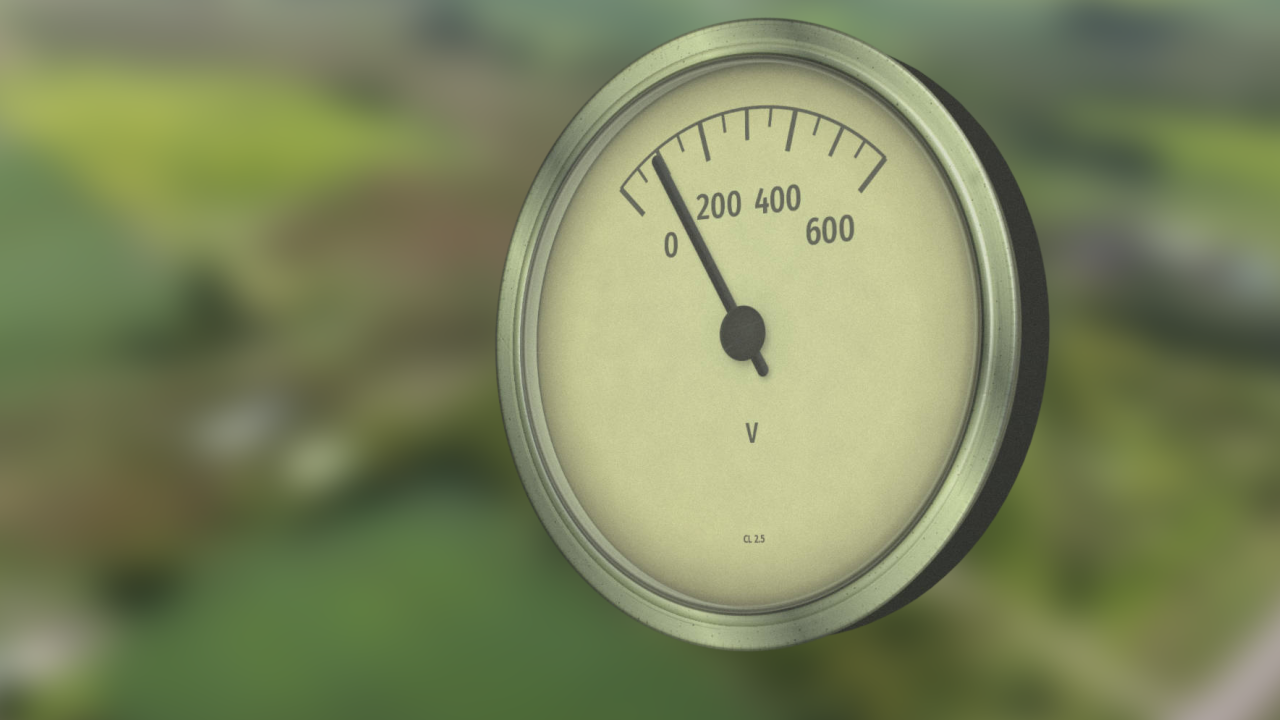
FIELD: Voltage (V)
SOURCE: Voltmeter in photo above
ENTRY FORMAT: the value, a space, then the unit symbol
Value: 100 V
